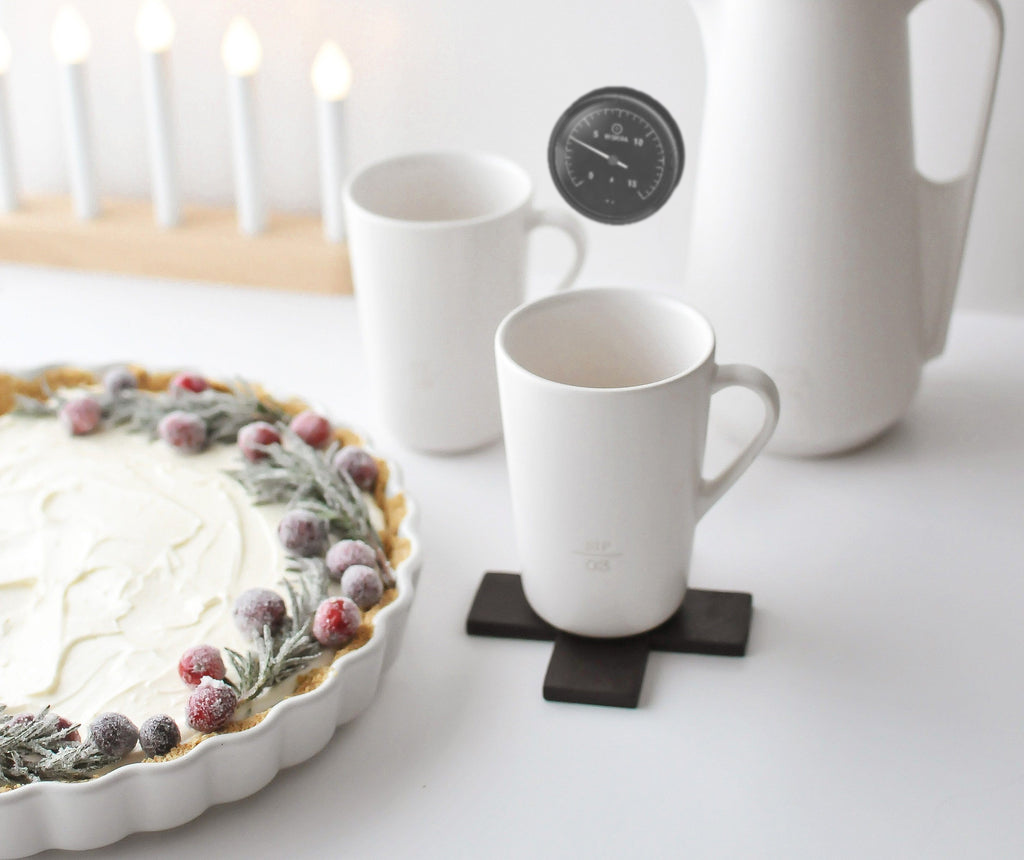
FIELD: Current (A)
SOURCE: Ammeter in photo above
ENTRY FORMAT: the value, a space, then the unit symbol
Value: 3.5 A
